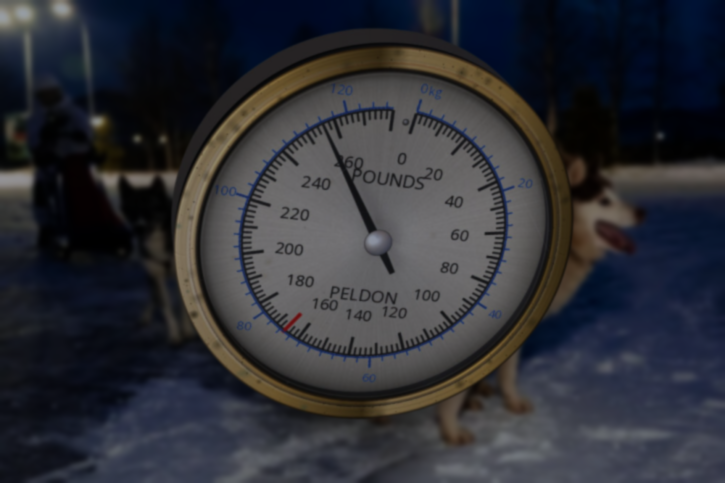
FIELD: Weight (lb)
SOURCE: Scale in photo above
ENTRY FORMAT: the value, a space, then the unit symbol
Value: 256 lb
